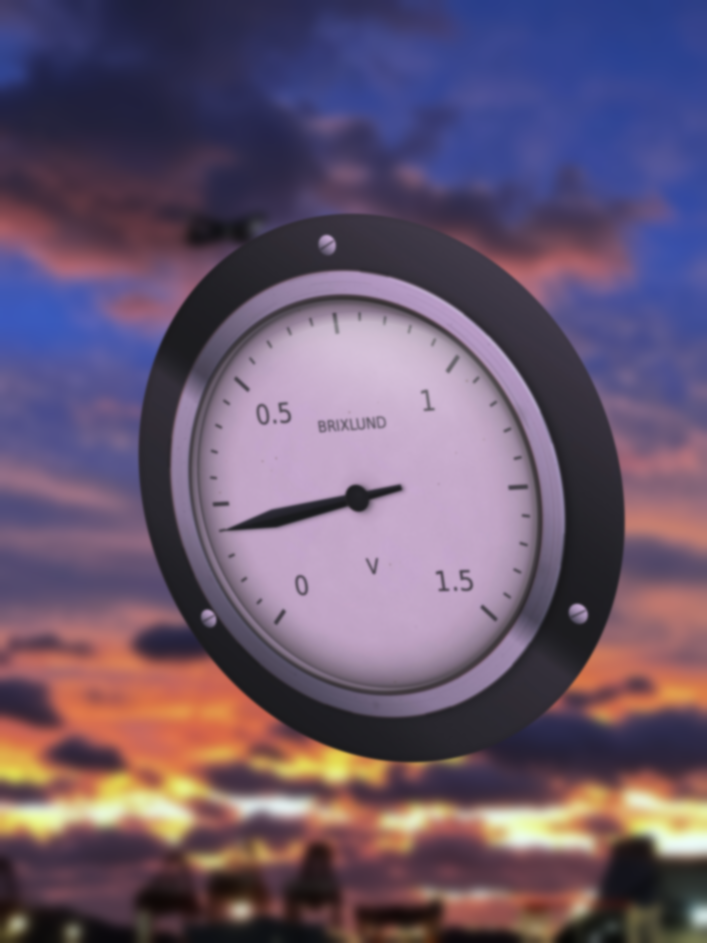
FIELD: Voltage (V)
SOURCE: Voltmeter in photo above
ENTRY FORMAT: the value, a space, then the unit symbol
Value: 0.2 V
